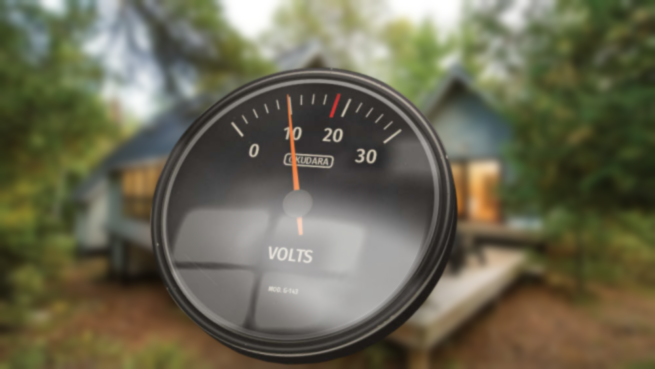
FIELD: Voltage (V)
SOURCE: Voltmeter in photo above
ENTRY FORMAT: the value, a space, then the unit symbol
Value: 10 V
